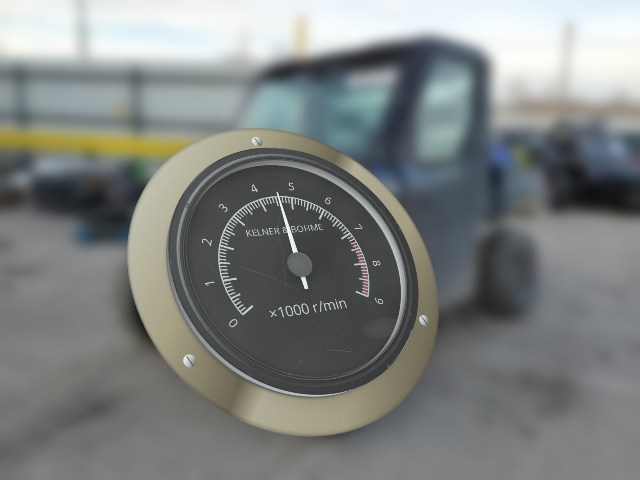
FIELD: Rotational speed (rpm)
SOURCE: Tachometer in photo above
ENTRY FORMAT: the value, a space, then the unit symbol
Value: 4500 rpm
